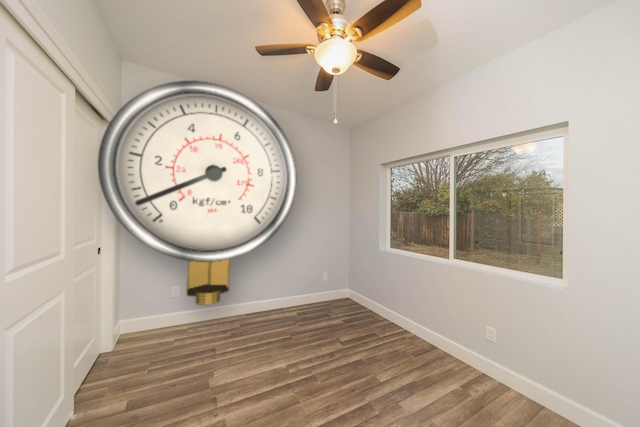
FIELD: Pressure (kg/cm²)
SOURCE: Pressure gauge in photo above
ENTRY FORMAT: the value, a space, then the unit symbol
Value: 0.6 kg/cm²
